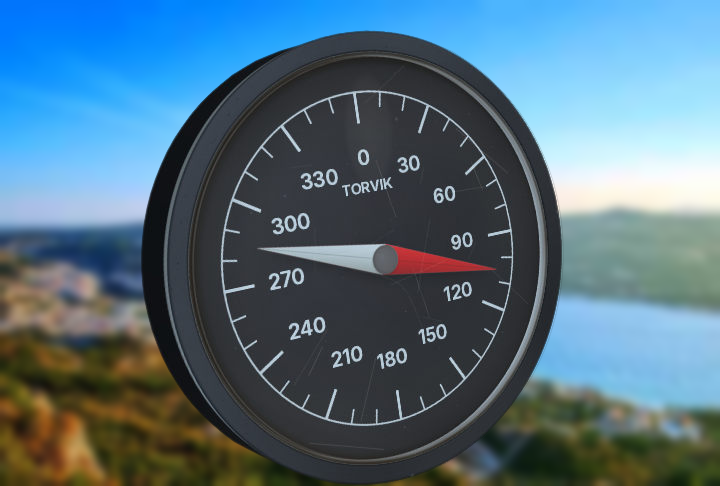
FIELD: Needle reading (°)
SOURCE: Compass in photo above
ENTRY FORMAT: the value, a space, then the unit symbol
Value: 105 °
